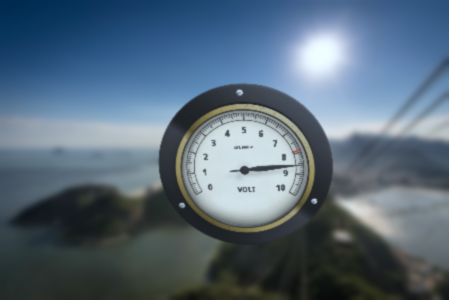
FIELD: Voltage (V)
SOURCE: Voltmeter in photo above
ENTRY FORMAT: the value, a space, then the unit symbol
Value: 8.5 V
